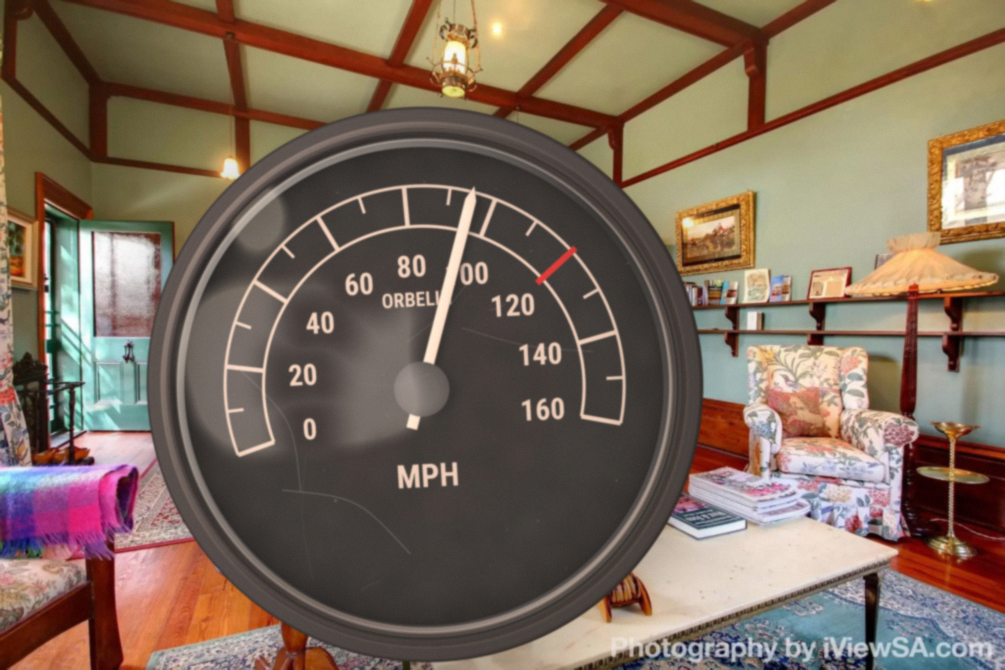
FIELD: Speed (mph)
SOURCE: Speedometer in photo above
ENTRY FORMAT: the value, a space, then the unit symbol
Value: 95 mph
